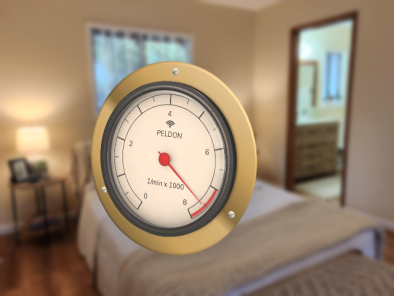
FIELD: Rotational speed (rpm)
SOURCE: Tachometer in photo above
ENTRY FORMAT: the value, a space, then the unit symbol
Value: 7500 rpm
